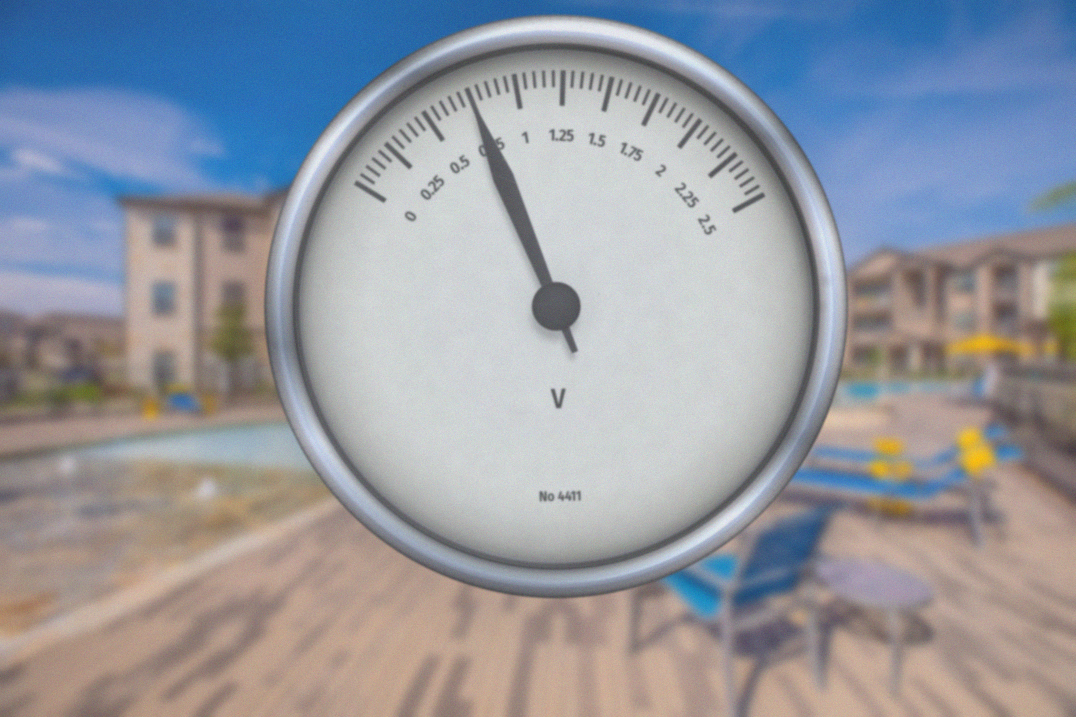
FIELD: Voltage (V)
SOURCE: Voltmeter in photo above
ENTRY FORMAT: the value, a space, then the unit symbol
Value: 0.75 V
